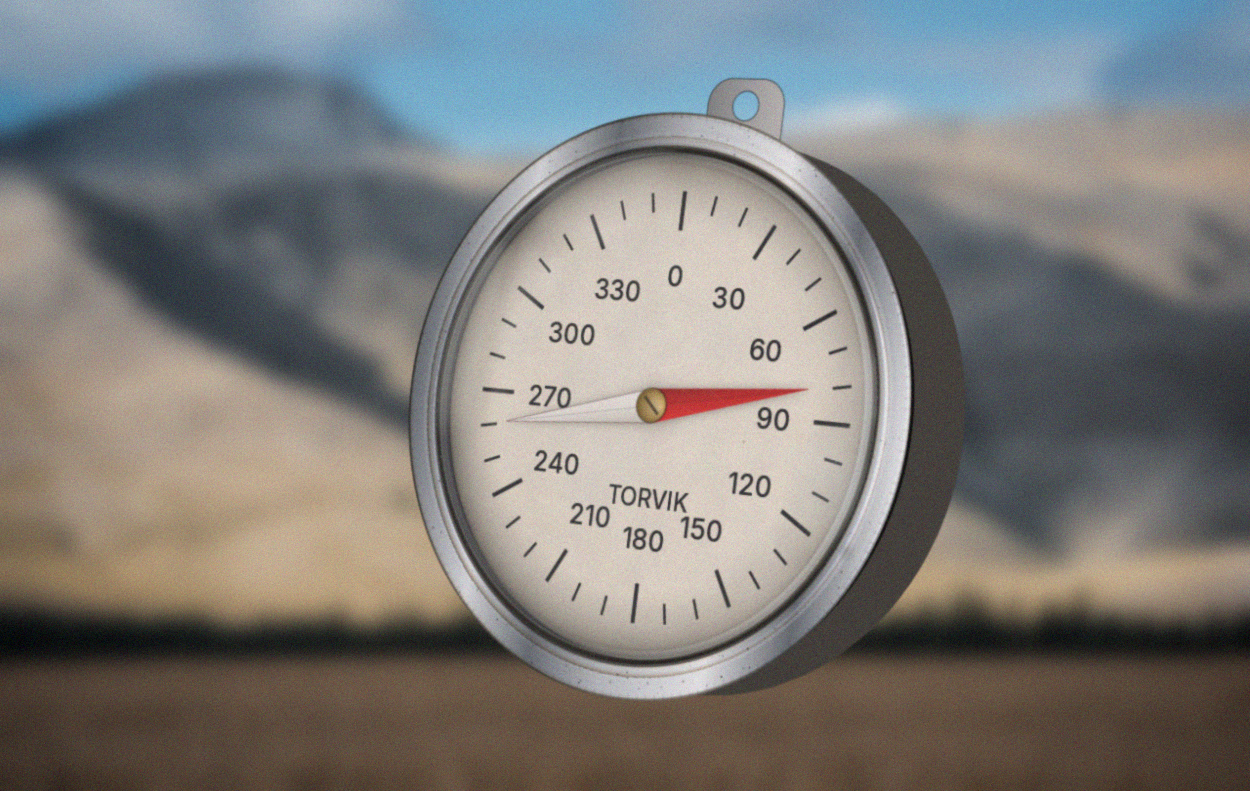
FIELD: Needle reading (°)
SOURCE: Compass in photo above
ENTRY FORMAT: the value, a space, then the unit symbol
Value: 80 °
